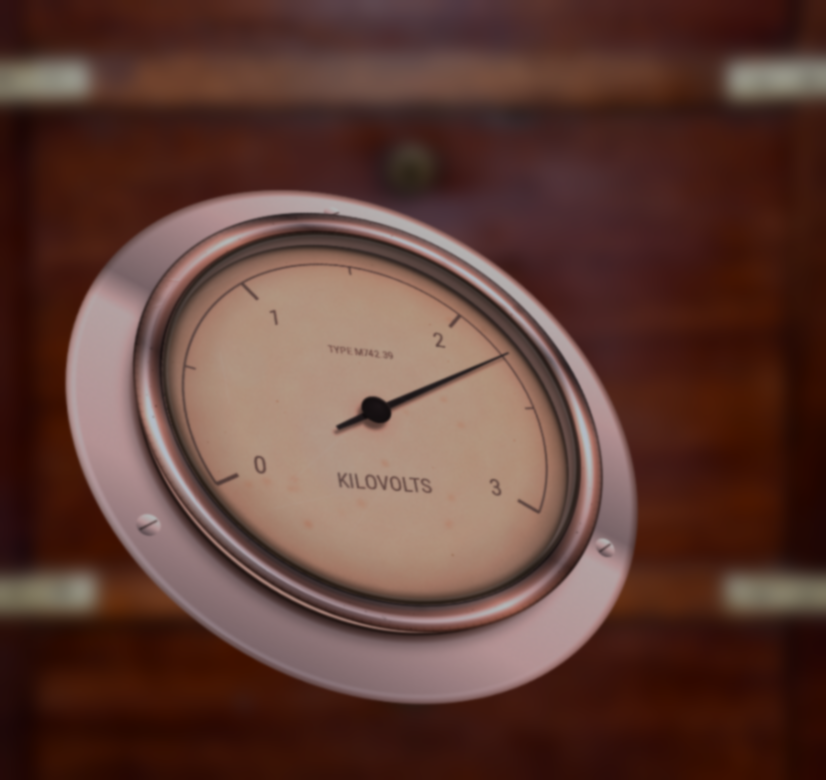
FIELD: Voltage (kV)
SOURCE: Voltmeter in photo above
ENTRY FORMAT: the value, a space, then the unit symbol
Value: 2.25 kV
